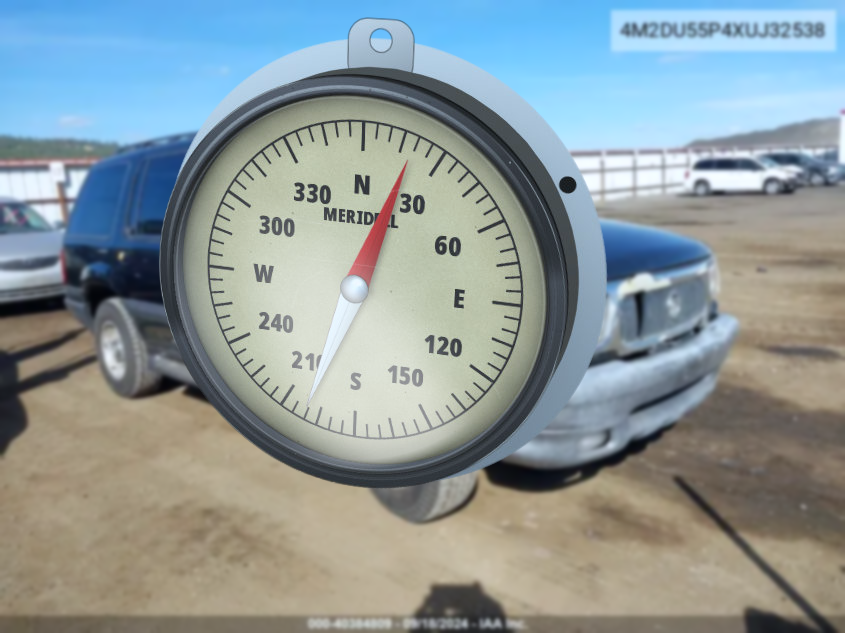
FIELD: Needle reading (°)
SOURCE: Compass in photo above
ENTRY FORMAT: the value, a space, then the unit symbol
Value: 20 °
